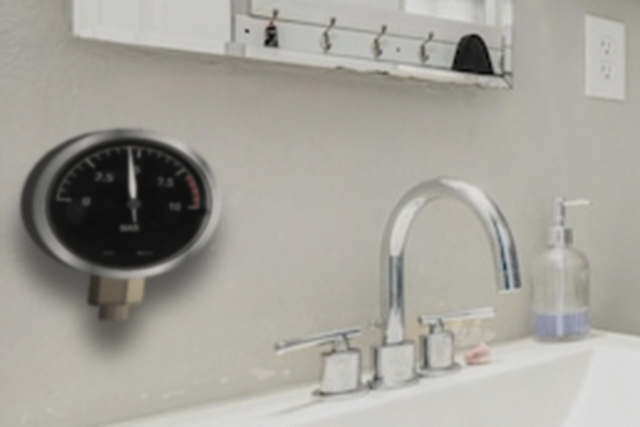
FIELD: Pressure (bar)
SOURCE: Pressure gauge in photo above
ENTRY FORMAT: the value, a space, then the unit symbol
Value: 4.5 bar
